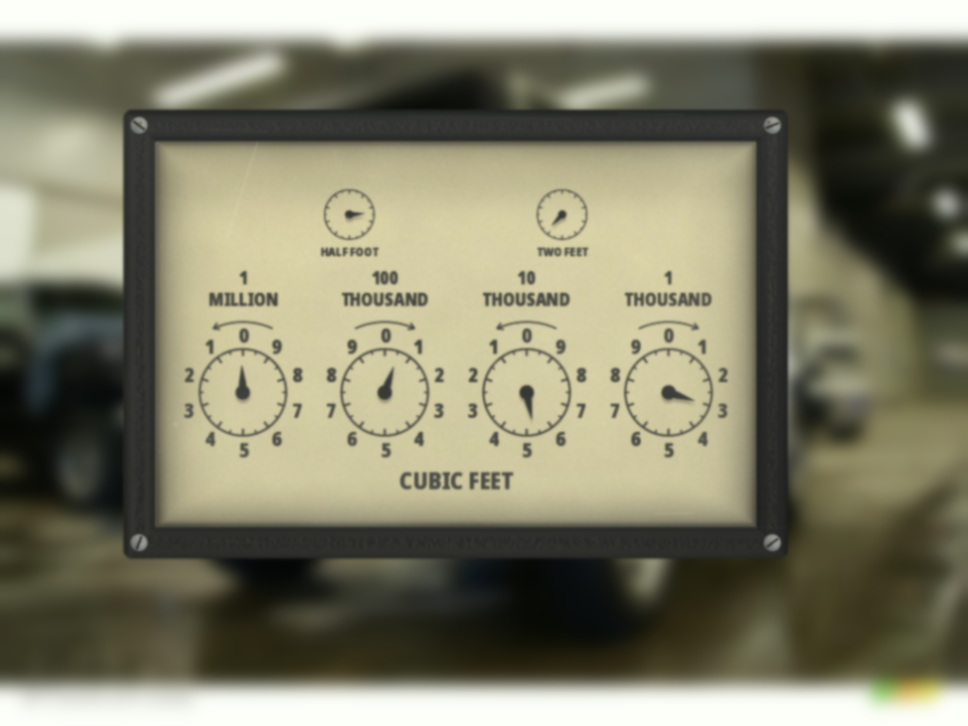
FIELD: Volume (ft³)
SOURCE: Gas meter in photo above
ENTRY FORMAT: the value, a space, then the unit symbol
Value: 5300 ft³
